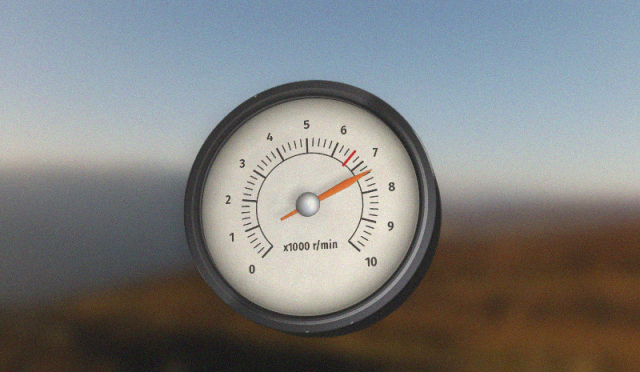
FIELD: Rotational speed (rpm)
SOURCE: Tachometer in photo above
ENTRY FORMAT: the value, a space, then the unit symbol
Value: 7400 rpm
